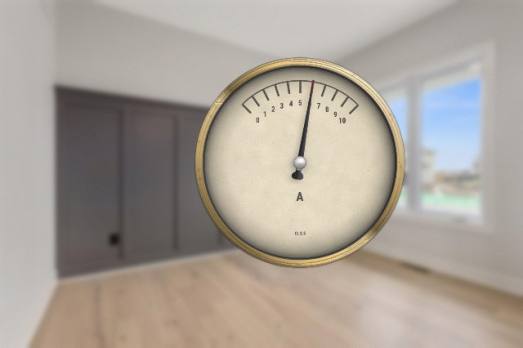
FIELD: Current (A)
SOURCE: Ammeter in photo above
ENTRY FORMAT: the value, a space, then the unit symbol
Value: 6 A
